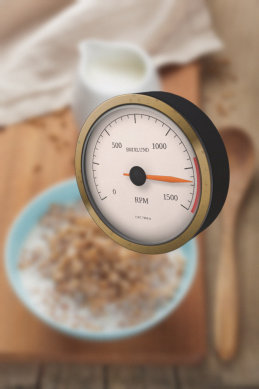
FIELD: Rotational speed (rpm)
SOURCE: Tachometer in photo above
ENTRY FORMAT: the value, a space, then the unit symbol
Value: 1325 rpm
